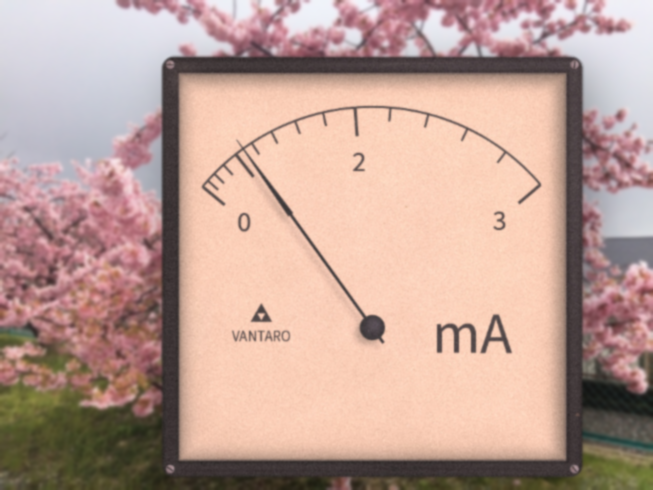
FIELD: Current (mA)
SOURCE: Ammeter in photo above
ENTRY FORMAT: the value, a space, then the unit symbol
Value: 1.1 mA
